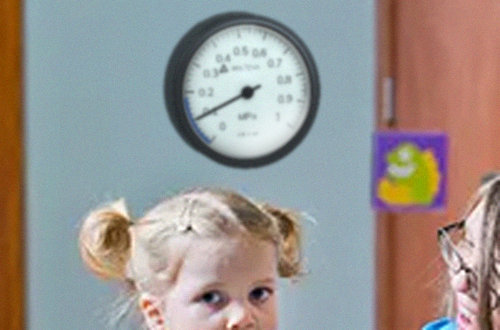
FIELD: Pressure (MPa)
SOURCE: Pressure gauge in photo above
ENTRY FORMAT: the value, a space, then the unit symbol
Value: 0.1 MPa
